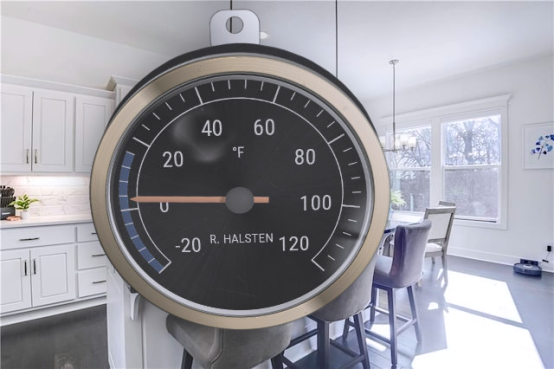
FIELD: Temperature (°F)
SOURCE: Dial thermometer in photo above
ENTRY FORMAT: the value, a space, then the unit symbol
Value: 4 °F
